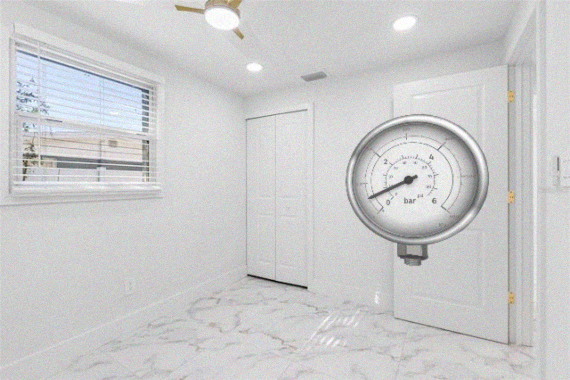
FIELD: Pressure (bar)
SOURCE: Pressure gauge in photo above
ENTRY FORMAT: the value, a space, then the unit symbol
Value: 0.5 bar
